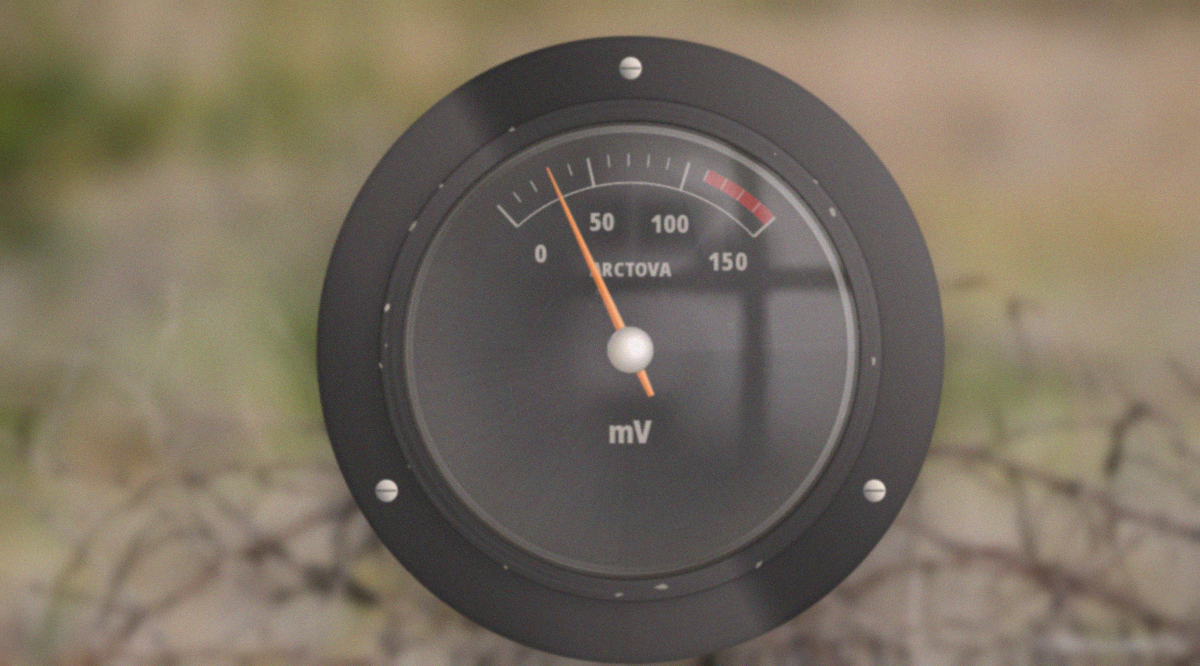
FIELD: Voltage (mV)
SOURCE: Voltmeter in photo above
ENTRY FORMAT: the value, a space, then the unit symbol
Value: 30 mV
